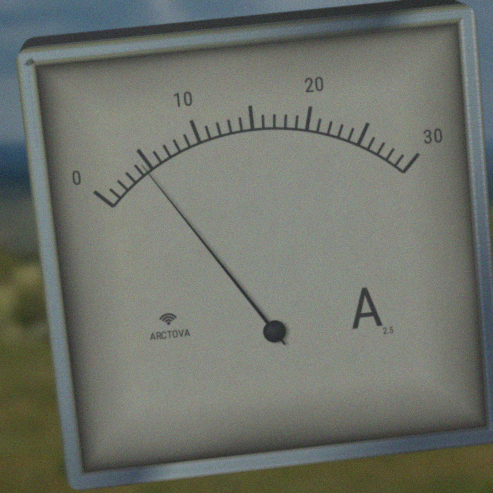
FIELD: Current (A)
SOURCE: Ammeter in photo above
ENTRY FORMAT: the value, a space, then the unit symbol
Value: 4.5 A
